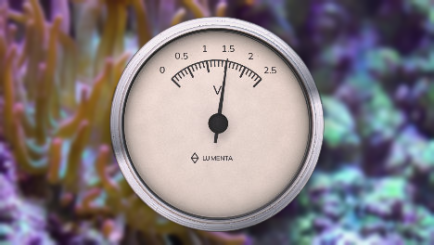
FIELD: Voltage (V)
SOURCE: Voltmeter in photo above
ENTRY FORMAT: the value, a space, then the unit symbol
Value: 1.5 V
